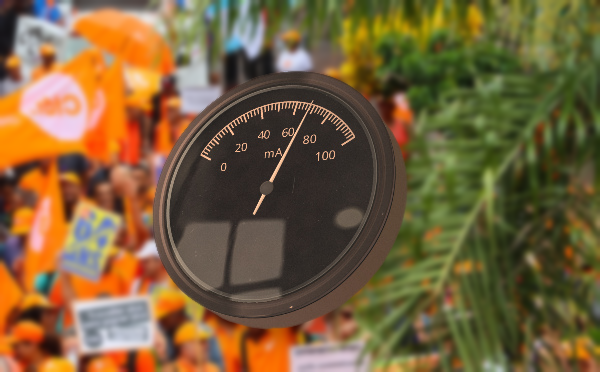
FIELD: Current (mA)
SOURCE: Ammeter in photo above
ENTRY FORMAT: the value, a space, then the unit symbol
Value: 70 mA
